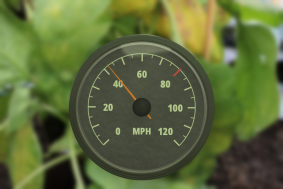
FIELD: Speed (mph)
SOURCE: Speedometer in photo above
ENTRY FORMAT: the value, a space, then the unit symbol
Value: 42.5 mph
